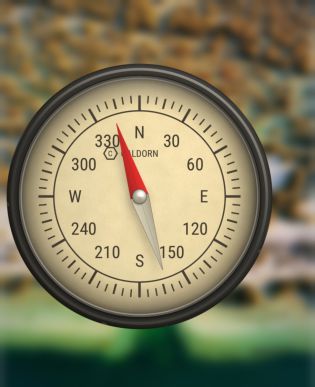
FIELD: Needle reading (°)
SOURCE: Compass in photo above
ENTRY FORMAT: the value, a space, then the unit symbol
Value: 342.5 °
